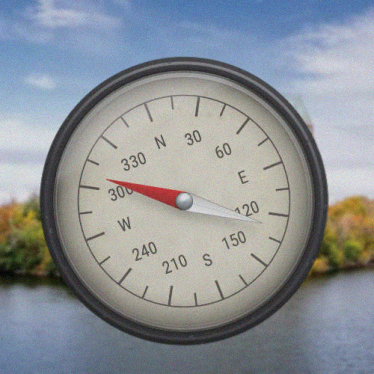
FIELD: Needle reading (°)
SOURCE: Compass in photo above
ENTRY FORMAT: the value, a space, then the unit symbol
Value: 307.5 °
